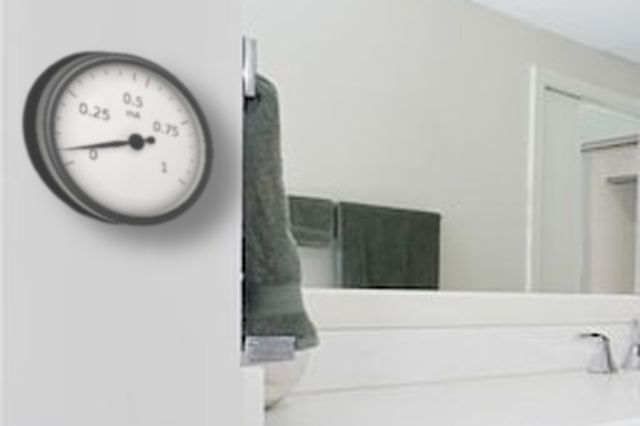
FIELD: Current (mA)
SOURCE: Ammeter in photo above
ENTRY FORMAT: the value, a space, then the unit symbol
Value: 0.05 mA
